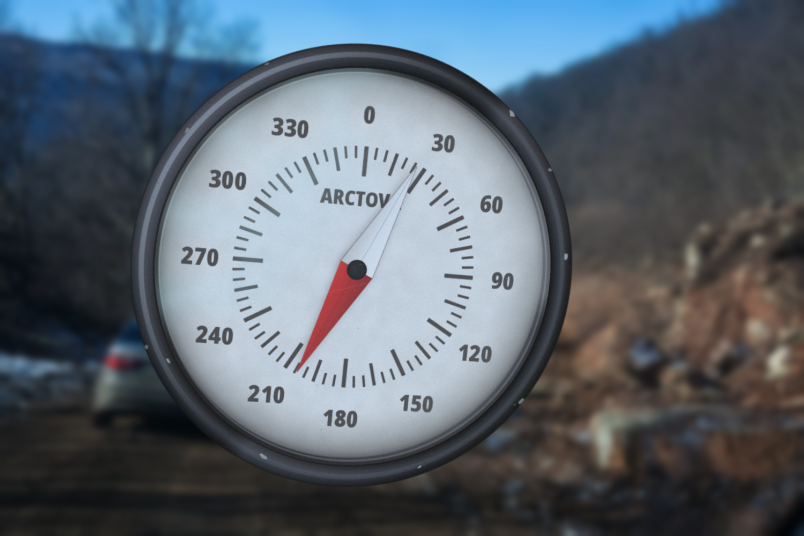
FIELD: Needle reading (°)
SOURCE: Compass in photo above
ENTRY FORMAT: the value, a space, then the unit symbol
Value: 205 °
